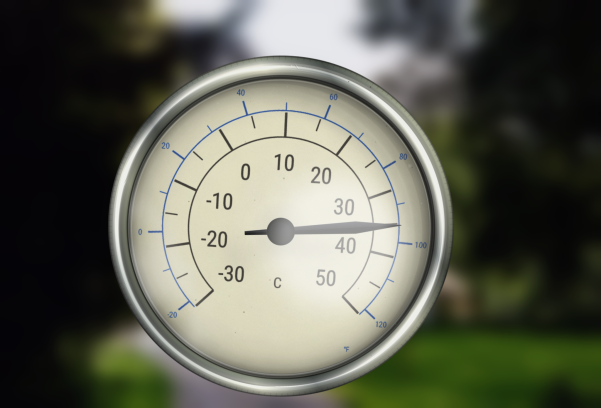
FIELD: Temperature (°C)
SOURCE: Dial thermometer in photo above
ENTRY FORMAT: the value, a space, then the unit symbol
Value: 35 °C
